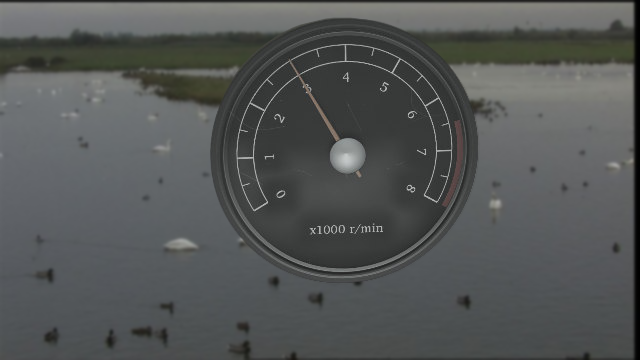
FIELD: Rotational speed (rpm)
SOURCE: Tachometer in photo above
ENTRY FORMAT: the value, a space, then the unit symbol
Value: 3000 rpm
